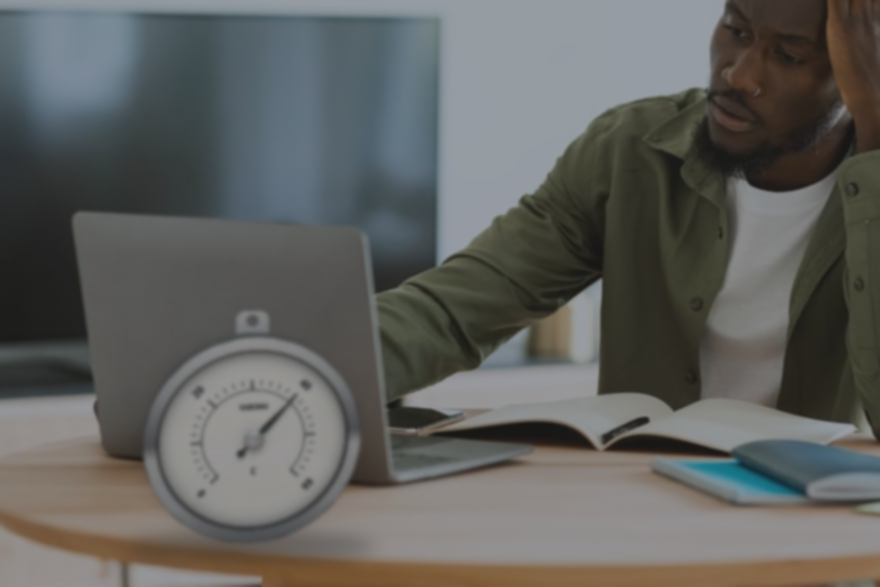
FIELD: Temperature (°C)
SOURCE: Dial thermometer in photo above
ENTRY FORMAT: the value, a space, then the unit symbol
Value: 40 °C
